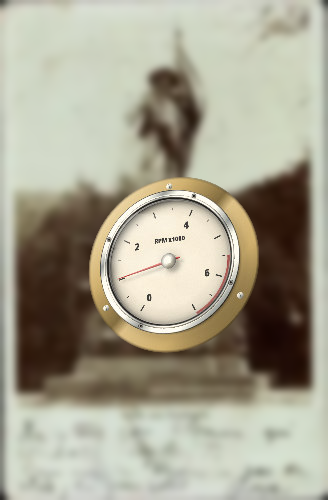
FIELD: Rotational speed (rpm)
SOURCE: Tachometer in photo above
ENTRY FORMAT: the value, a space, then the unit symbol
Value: 1000 rpm
